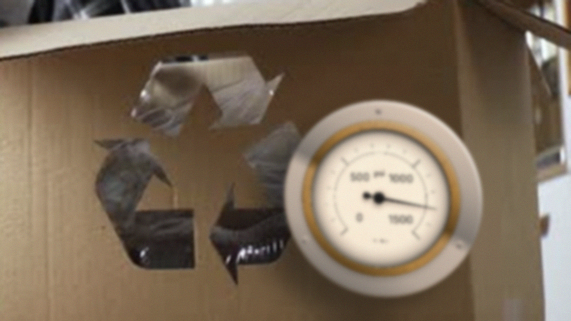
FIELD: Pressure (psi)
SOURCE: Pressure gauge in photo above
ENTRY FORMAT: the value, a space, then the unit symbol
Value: 1300 psi
